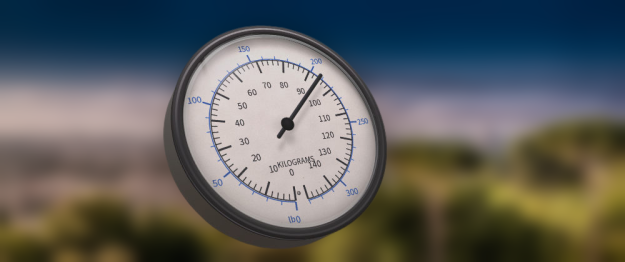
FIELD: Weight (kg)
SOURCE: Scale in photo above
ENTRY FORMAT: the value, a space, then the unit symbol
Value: 94 kg
